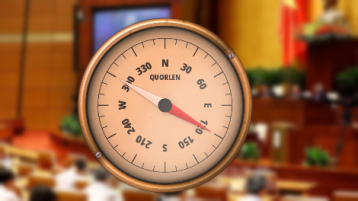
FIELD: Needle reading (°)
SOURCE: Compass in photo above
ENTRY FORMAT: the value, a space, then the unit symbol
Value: 120 °
